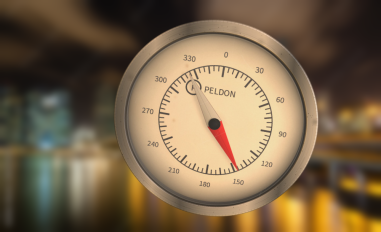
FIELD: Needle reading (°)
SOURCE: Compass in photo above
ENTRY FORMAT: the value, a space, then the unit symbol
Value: 145 °
